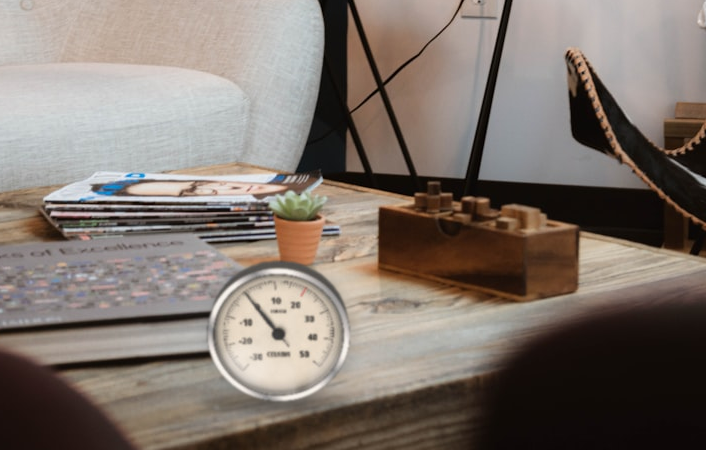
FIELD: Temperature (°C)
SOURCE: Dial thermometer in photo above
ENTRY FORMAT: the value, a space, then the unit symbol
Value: 0 °C
